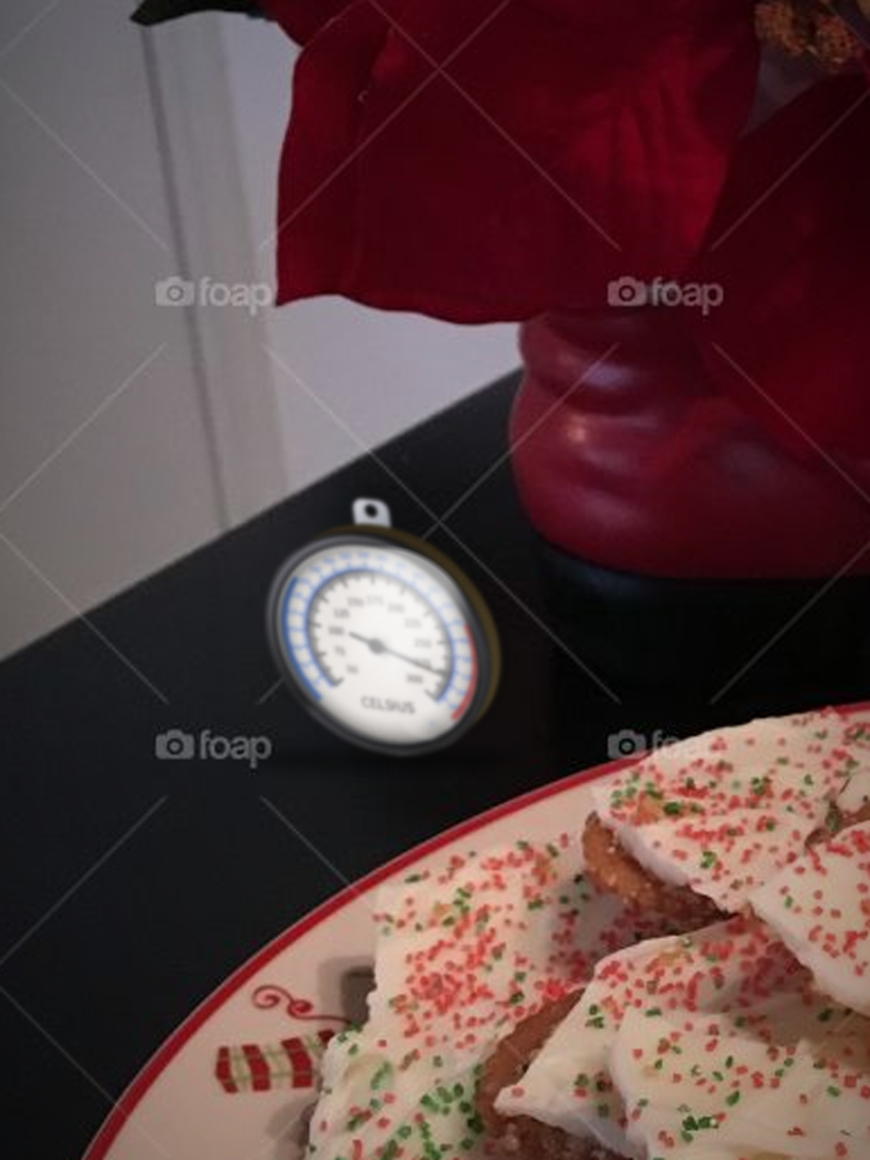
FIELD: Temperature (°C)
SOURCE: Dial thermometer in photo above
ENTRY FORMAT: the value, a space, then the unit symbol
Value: 275 °C
